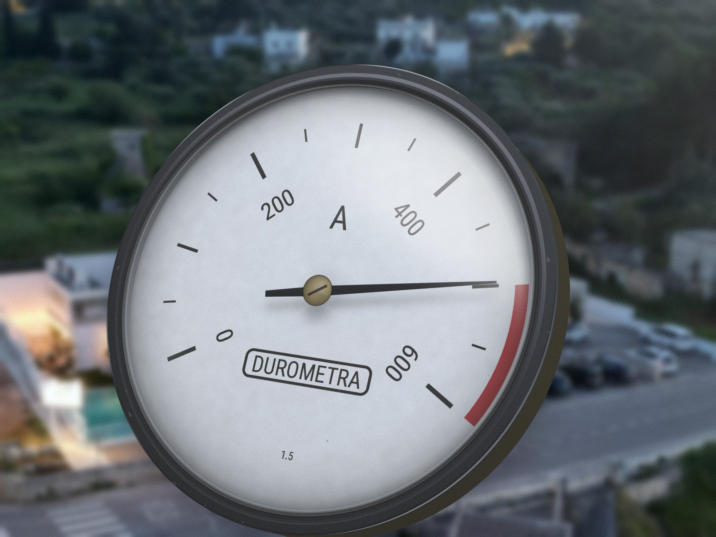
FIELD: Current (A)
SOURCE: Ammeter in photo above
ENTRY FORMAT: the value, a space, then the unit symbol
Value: 500 A
